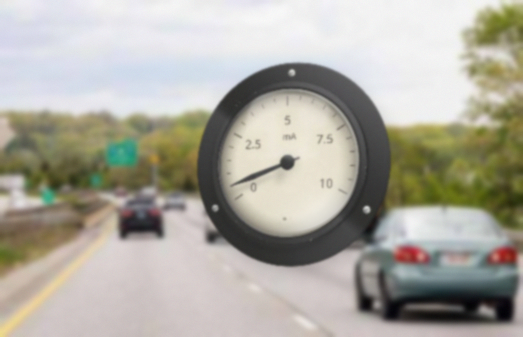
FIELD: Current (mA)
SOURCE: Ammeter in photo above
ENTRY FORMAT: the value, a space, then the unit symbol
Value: 0.5 mA
